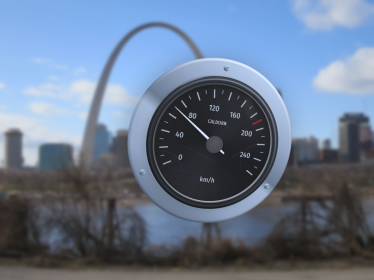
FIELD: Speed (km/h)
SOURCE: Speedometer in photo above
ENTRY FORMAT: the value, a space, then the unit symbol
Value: 70 km/h
